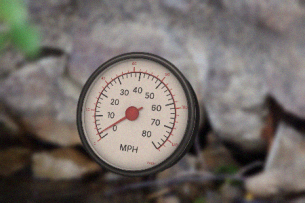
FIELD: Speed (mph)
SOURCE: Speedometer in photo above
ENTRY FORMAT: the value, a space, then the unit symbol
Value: 2 mph
